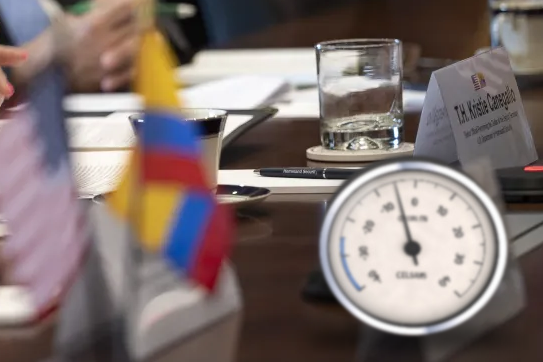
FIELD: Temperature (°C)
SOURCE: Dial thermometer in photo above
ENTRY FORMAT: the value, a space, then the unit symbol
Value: -5 °C
